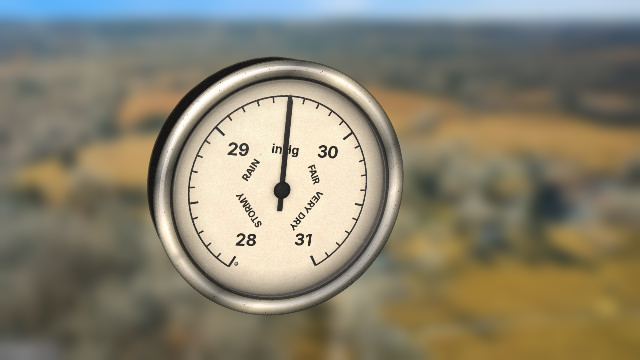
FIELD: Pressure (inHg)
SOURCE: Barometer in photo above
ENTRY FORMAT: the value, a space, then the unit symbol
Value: 29.5 inHg
